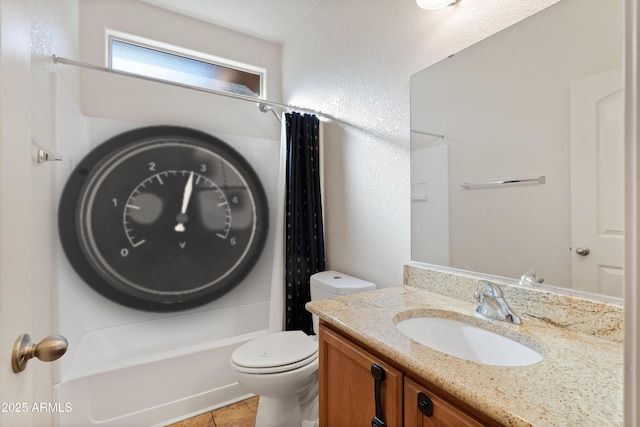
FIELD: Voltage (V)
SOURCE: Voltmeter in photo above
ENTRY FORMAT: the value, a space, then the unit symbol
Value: 2.8 V
